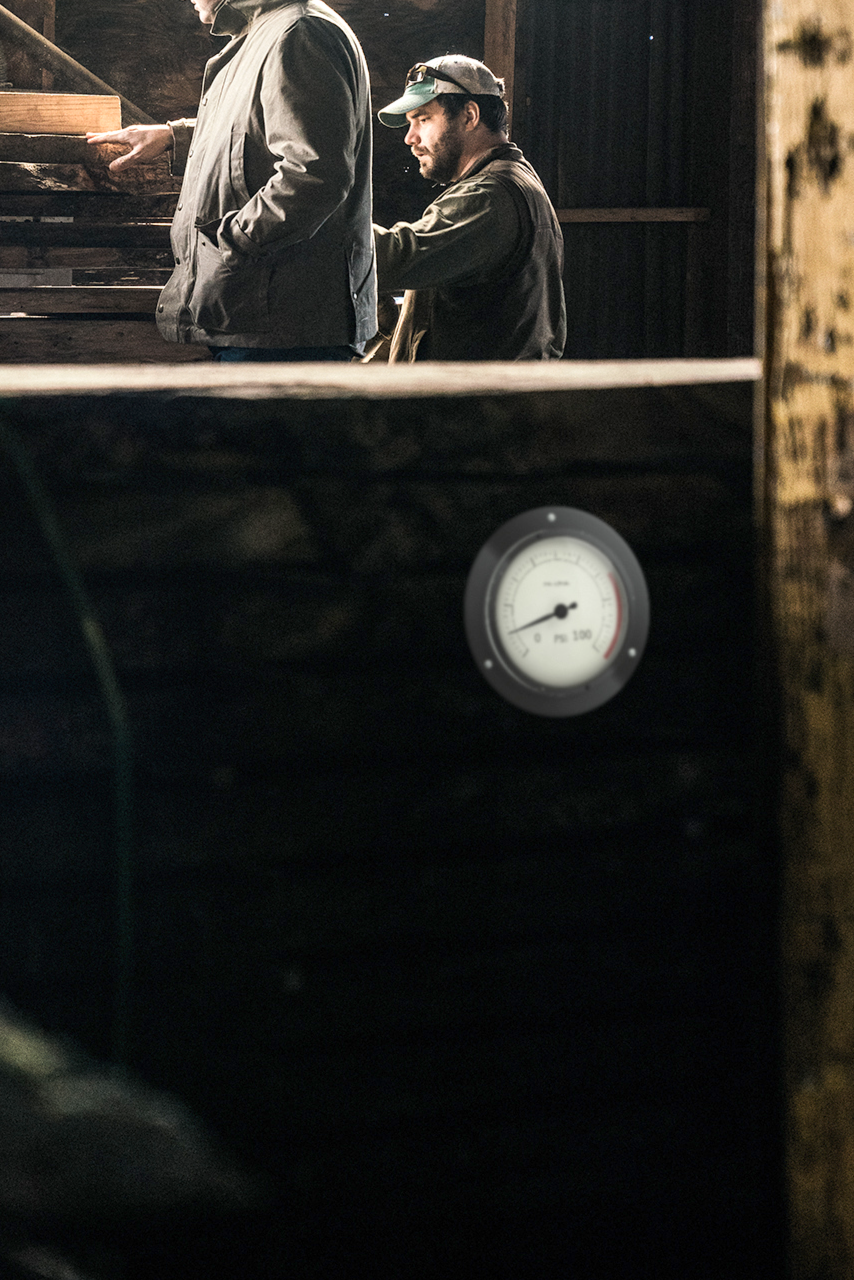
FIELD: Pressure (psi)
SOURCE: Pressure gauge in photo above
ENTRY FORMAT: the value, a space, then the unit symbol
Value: 10 psi
